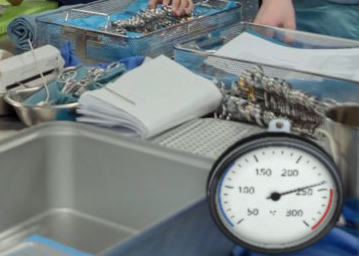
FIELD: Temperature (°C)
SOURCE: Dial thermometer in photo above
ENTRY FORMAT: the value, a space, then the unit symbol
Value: 240 °C
